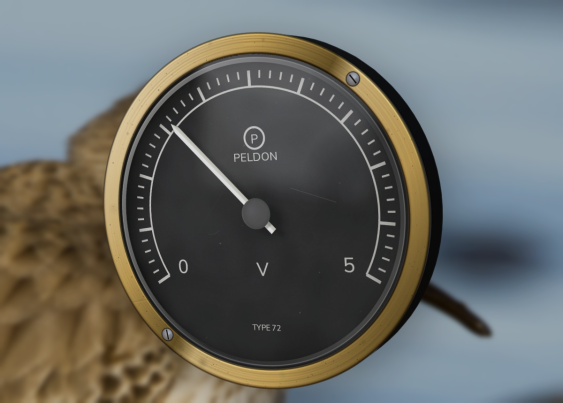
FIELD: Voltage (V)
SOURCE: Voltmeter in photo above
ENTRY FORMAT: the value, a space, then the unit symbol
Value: 1.6 V
